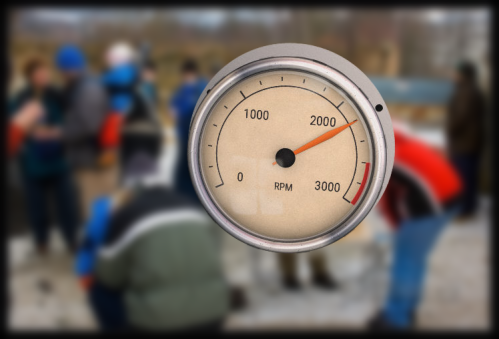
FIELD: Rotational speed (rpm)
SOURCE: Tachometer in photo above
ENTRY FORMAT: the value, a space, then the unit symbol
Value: 2200 rpm
